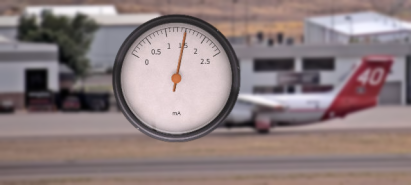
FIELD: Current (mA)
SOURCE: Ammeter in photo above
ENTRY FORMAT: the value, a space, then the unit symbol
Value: 1.5 mA
